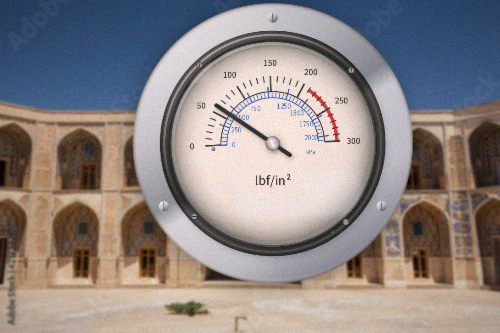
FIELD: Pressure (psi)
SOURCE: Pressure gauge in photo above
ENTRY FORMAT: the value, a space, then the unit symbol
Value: 60 psi
